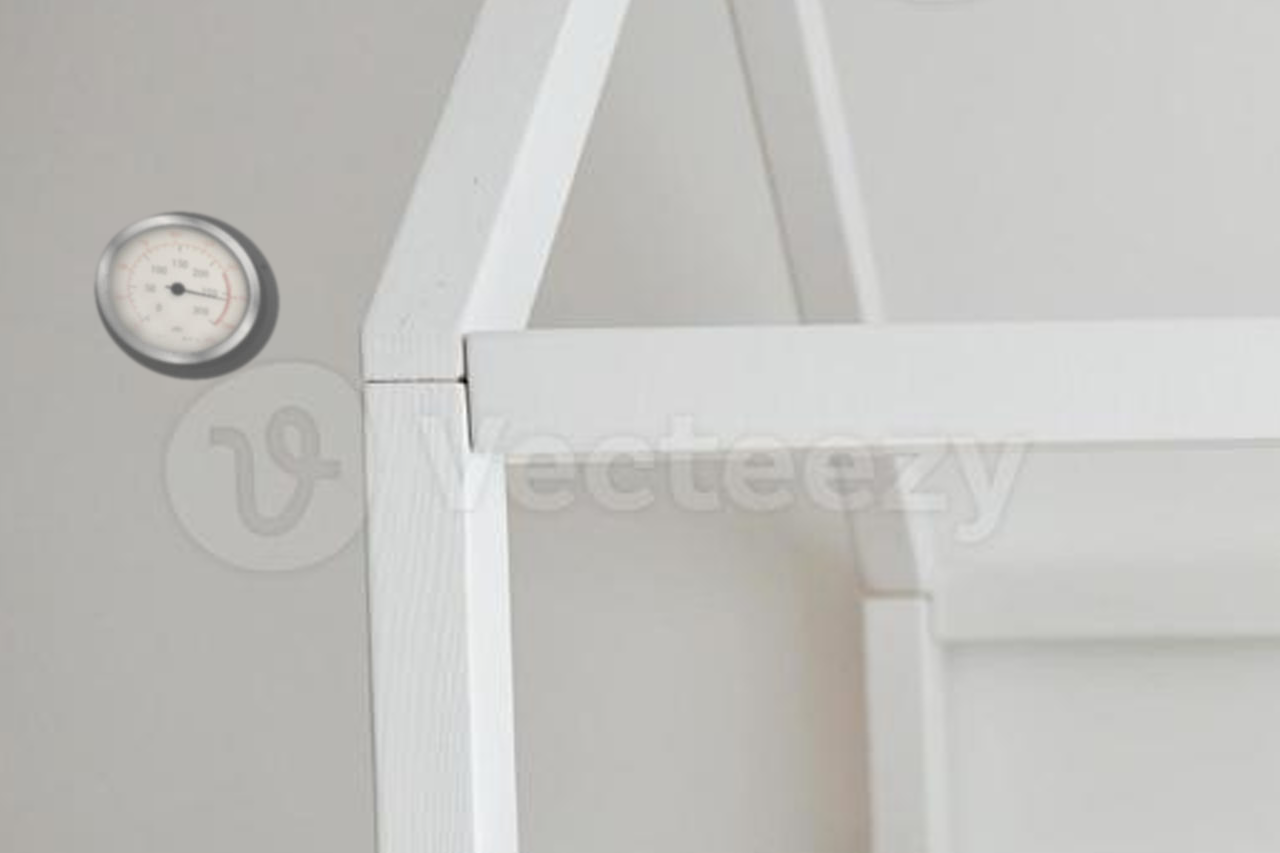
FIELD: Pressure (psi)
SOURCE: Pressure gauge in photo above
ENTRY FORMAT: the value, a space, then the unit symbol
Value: 260 psi
